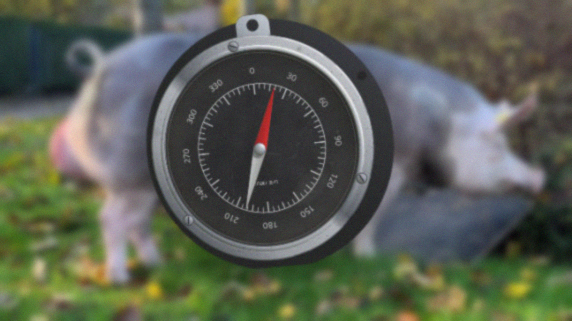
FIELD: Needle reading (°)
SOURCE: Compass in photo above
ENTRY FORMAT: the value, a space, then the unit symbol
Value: 20 °
